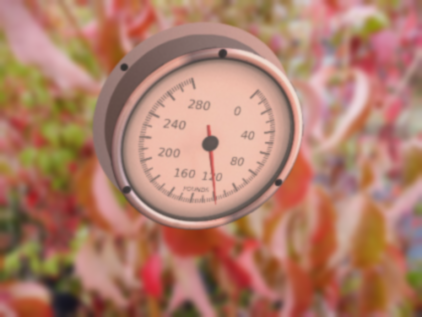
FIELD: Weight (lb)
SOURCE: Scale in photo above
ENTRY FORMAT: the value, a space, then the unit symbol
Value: 120 lb
